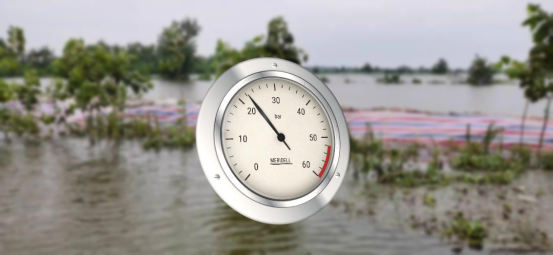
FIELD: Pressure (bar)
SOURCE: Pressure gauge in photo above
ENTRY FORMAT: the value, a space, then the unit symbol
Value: 22 bar
